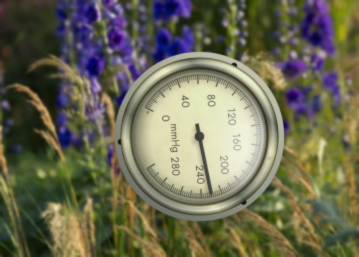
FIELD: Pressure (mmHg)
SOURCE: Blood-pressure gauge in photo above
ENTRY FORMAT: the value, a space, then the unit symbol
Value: 230 mmHg
